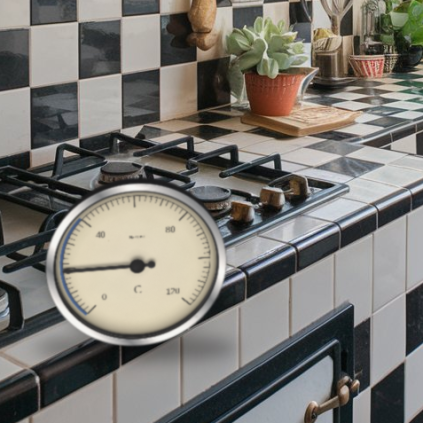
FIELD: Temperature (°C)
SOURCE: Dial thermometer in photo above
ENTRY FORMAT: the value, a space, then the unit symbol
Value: 20 °C
